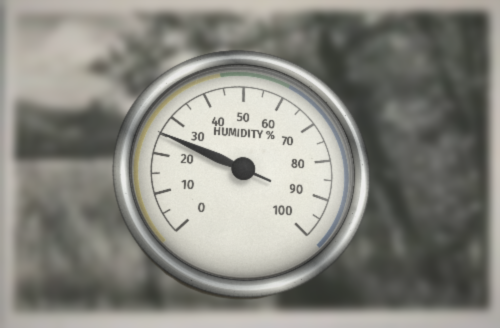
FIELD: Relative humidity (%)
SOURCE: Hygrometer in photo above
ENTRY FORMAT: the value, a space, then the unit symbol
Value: 25 %
